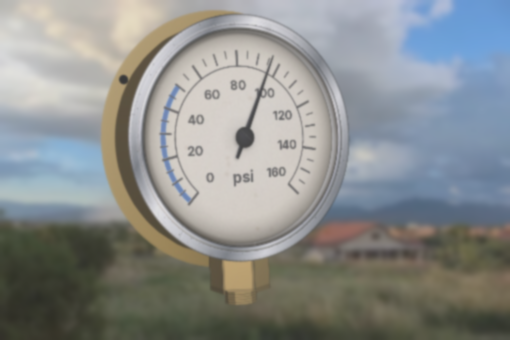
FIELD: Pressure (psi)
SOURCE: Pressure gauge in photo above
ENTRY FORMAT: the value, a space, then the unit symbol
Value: 95 psi
